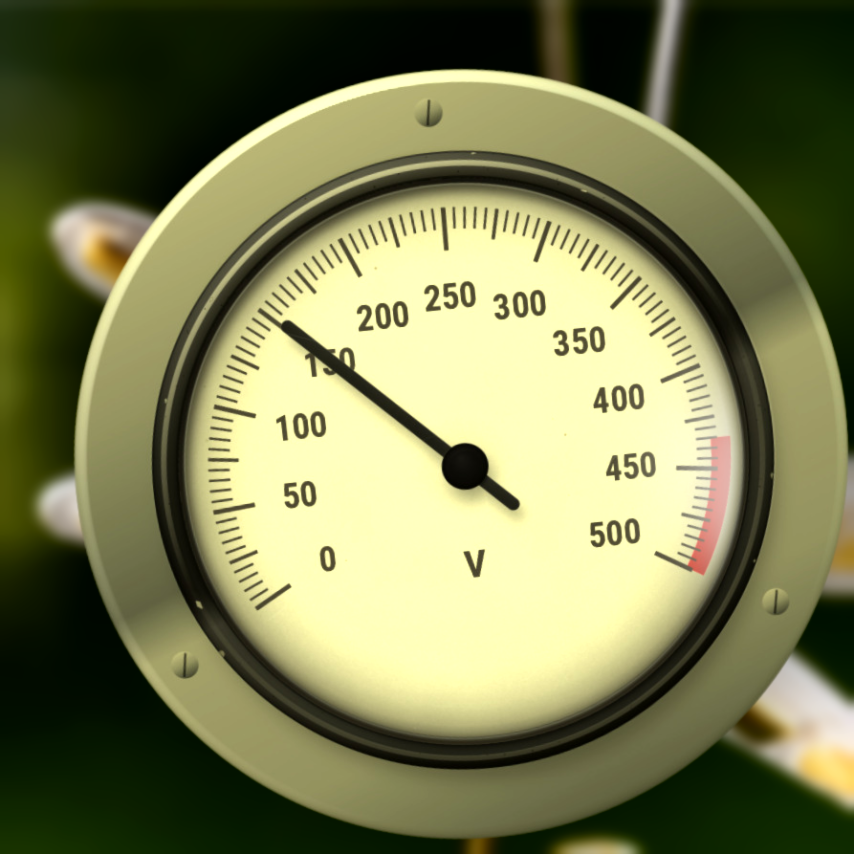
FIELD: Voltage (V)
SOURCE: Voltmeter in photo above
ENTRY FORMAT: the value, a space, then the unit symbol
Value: 152.5 V
